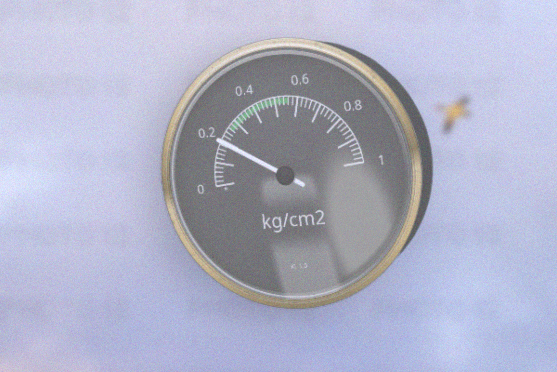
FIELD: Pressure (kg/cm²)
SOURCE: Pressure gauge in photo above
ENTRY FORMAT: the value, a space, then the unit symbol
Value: 0.2 kg/cm²
